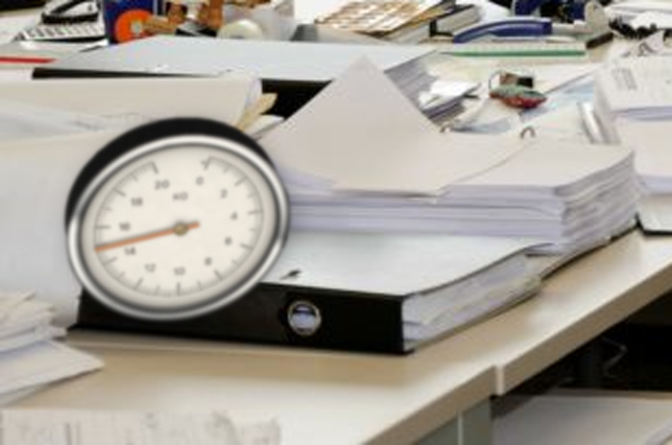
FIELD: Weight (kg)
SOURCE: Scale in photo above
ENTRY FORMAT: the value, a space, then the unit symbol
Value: 15 kg
